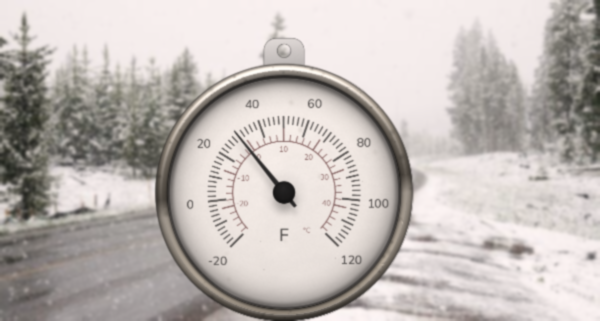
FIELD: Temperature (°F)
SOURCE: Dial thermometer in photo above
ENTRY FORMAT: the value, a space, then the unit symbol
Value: 30 °F
